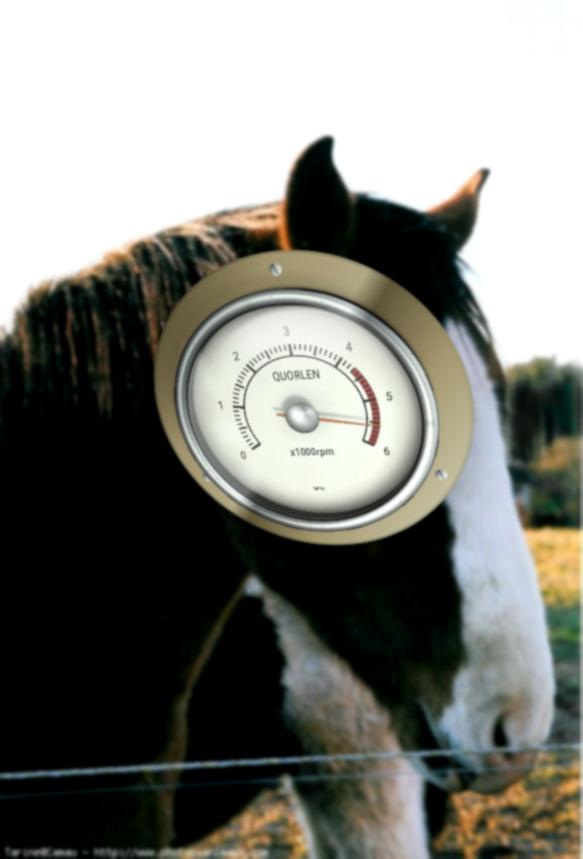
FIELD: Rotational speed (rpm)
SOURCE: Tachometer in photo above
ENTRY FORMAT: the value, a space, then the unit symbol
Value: 5500 rpm
